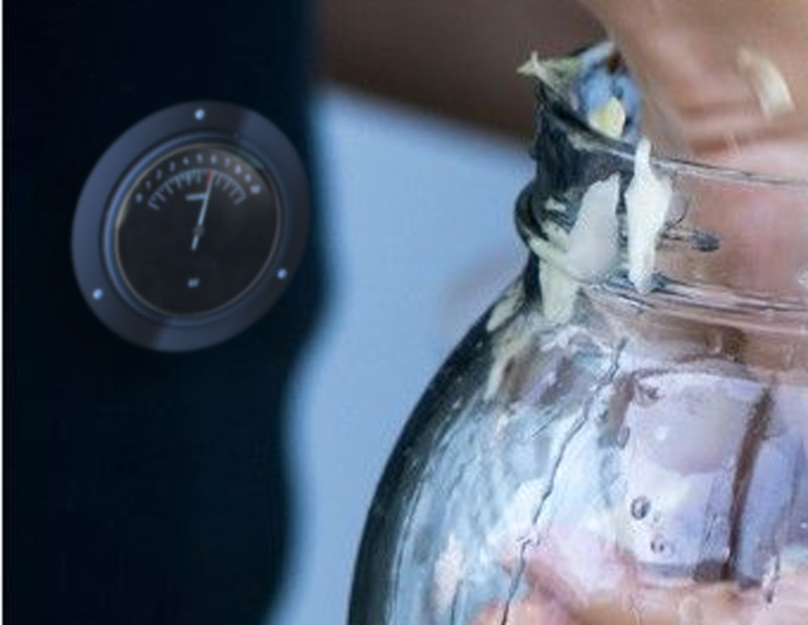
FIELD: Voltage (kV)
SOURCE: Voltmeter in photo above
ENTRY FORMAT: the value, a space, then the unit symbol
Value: 6 kV
